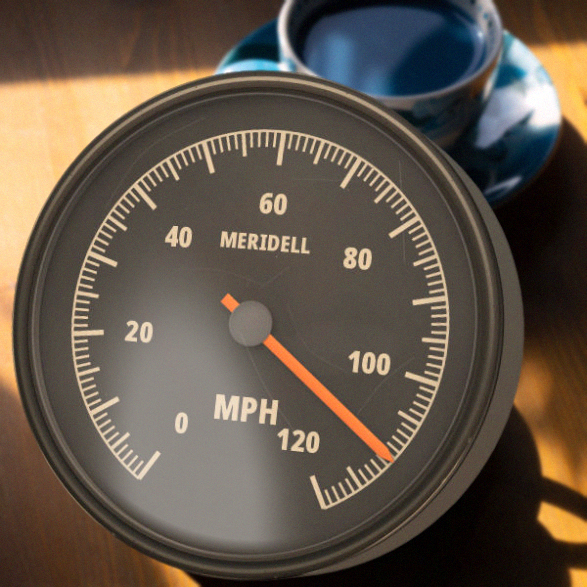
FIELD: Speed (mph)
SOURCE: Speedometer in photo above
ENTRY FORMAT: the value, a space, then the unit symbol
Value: 110 mph
